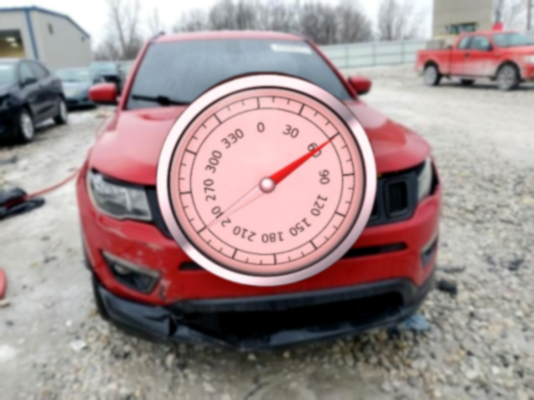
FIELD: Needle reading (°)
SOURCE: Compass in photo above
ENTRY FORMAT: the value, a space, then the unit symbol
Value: 60 °
